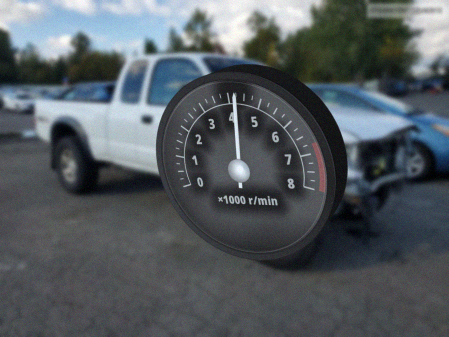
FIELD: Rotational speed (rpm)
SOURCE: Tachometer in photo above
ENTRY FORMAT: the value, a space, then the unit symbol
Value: 4250 rpm
